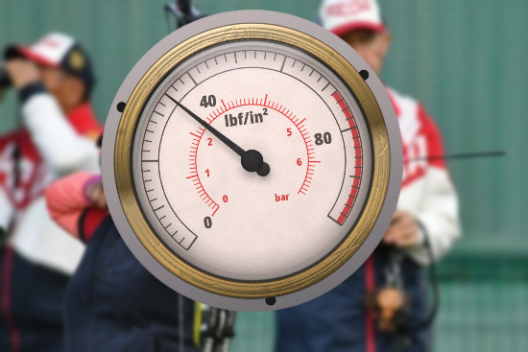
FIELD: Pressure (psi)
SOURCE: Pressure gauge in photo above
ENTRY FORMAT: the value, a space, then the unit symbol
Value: 34 psi
